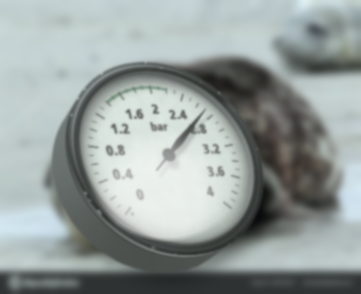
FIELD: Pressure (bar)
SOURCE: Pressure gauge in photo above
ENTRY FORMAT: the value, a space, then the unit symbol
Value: 2.7 bar
